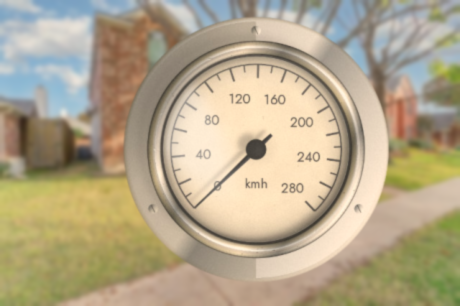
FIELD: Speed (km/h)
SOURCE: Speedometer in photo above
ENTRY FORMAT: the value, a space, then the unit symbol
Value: 0 km/h
